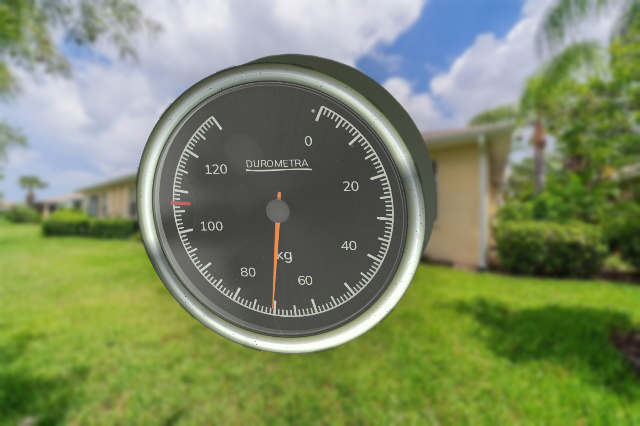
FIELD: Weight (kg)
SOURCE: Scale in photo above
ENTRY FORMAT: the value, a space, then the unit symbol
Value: 70 kg
